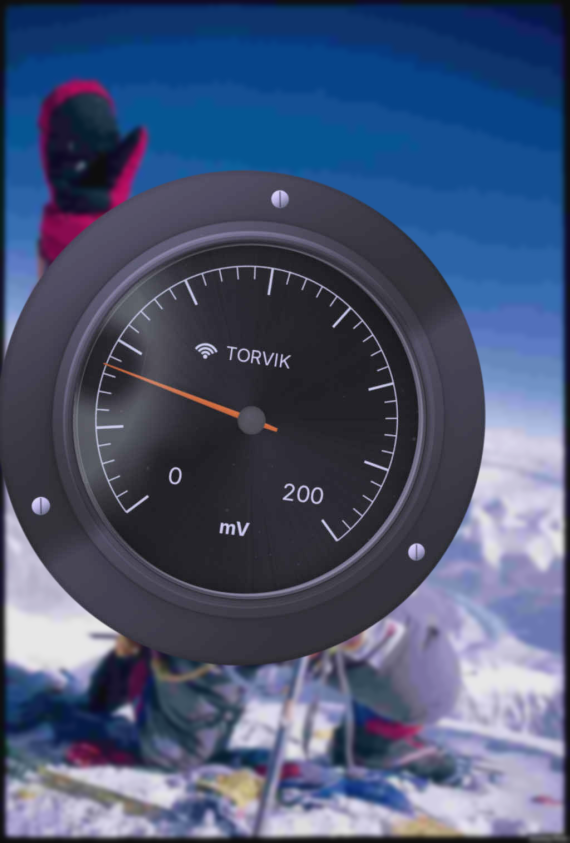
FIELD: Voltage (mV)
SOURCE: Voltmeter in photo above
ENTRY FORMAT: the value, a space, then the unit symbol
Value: 42.5 mV
